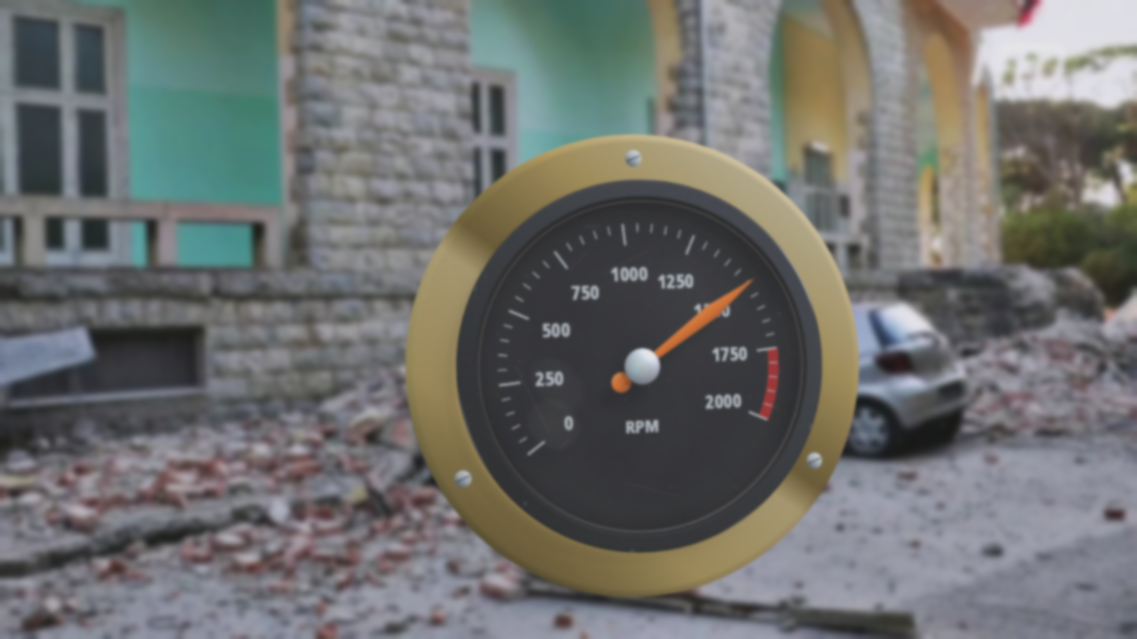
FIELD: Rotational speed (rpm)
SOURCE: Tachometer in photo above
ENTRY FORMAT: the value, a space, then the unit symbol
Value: 1500 rpm
